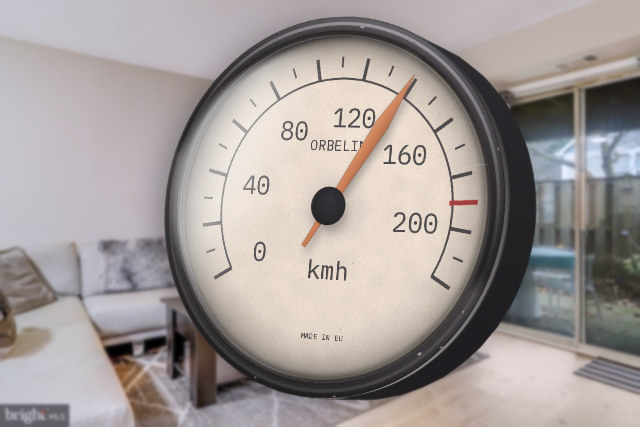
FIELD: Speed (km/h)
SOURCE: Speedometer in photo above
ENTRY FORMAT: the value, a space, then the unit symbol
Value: 140 km/h
